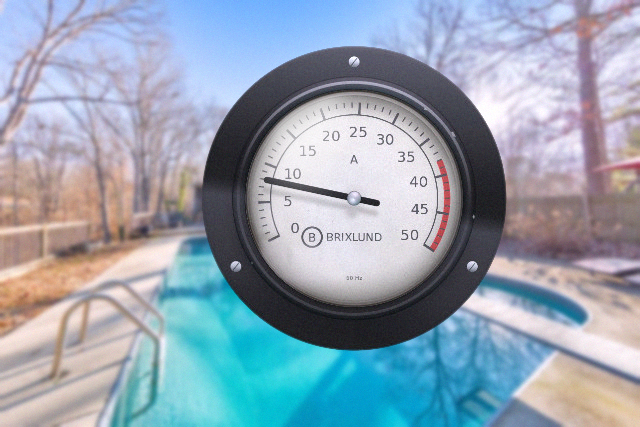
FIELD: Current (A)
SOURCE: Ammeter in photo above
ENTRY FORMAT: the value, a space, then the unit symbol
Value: 8 A
